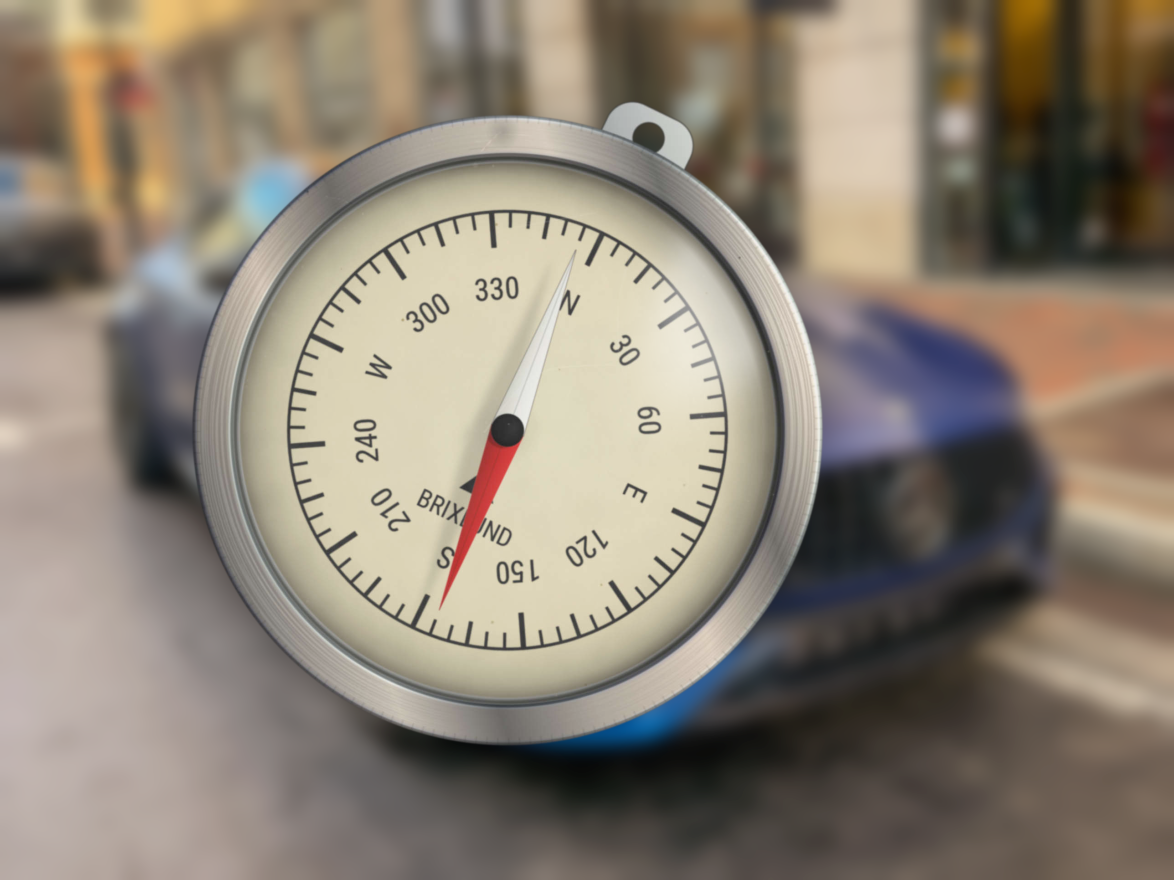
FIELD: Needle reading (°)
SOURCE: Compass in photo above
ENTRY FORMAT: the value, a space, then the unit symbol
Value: 175 °
